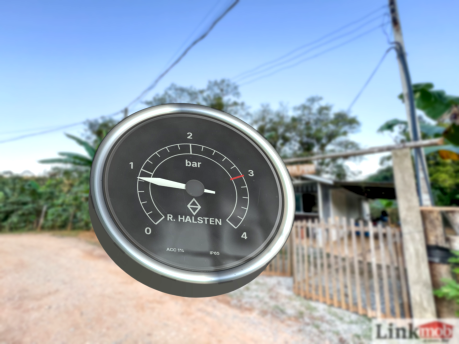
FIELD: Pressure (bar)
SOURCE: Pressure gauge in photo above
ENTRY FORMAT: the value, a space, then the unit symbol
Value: 0.8 bar
